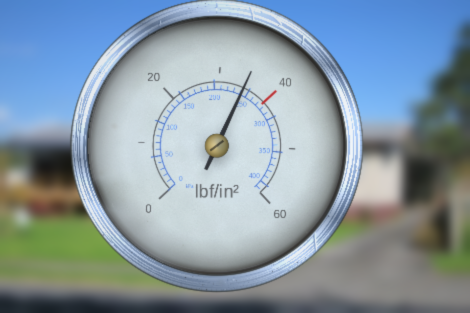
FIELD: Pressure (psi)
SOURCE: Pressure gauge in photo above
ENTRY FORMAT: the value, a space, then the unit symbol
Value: 35 psi
